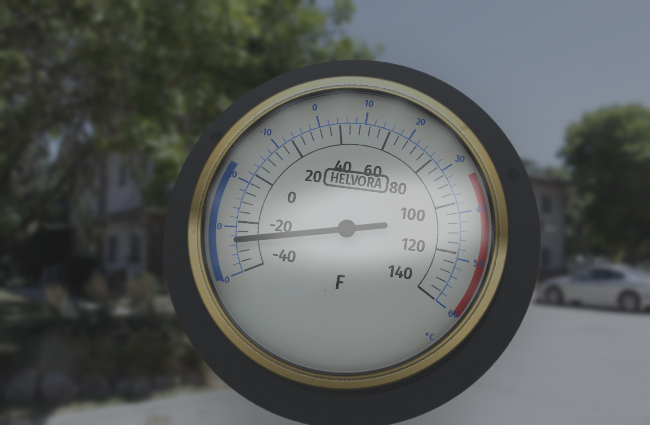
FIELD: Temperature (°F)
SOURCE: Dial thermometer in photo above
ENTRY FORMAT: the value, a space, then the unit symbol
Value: -28 °F
